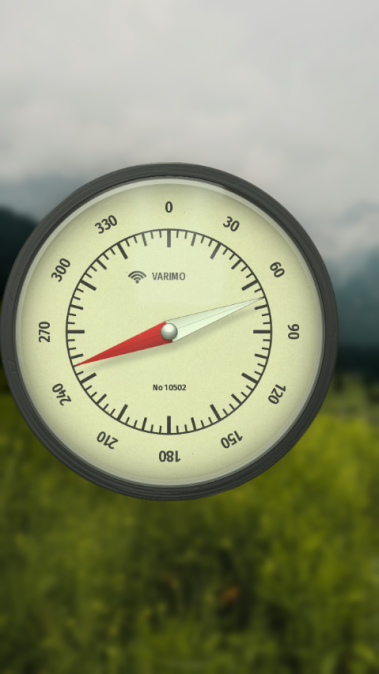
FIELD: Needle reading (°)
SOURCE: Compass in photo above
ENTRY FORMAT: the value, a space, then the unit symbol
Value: 250 °
